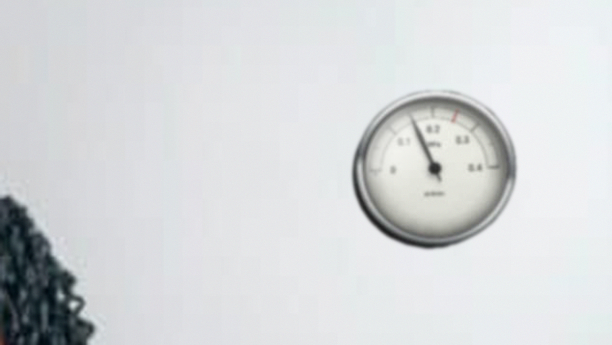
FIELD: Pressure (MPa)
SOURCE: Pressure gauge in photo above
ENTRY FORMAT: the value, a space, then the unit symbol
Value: 0.15 MPa
